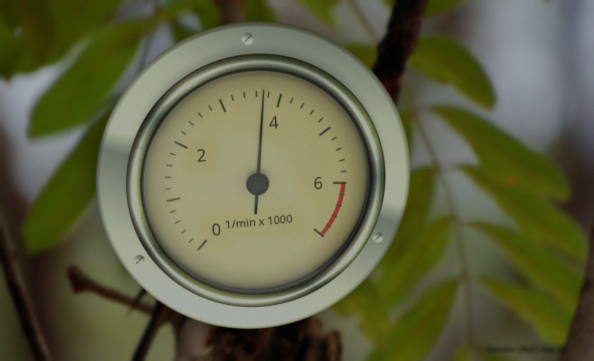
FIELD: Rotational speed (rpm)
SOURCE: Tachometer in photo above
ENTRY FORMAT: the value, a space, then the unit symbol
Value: 3700 rpm
